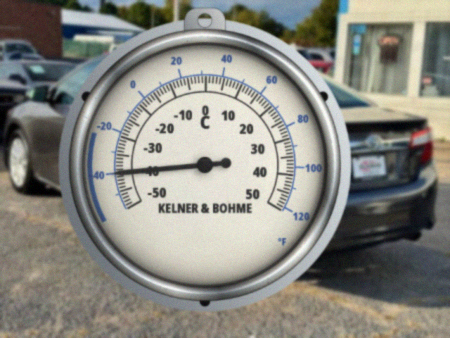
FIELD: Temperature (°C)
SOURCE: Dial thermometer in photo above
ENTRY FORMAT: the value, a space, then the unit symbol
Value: -40 °C
